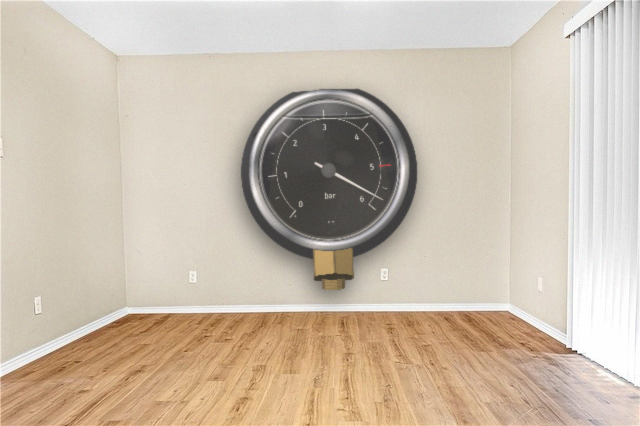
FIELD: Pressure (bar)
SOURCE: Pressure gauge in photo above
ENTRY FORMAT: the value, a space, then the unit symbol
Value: 5.75 bar
